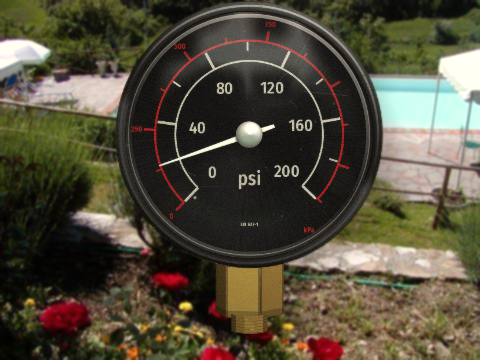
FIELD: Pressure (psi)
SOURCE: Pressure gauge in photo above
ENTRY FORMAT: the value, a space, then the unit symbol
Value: 20 psi
